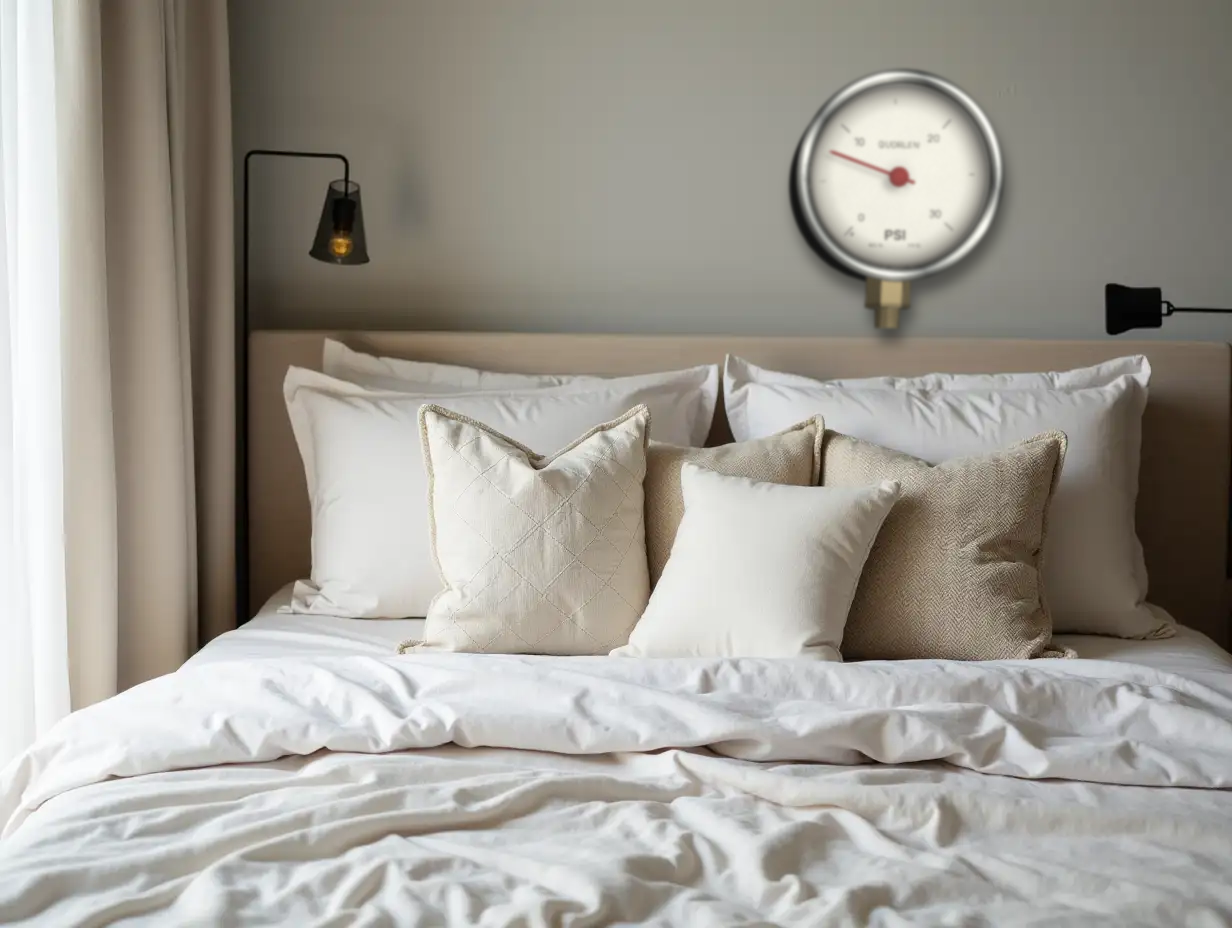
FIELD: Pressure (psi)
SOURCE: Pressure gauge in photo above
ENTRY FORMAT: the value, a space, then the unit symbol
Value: 7.5 psi
